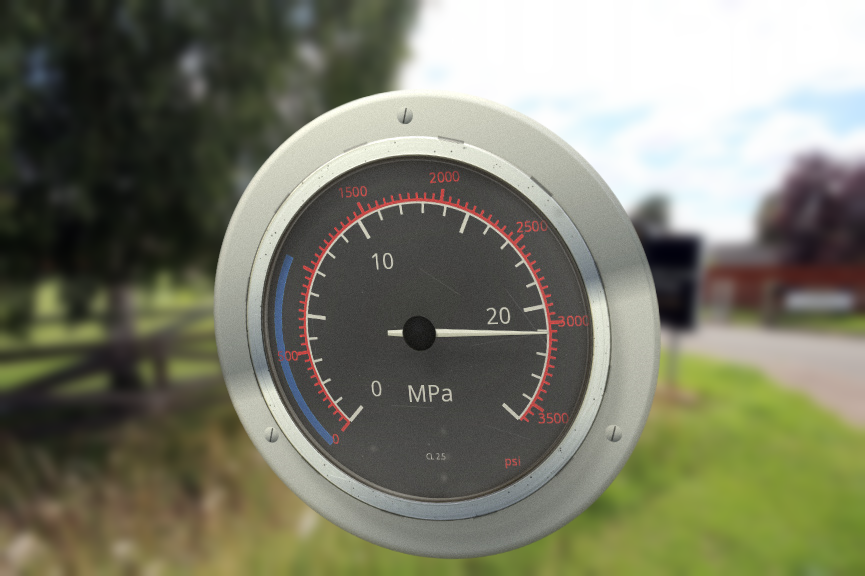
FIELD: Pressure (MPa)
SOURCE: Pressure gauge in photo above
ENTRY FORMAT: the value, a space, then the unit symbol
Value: 21 MPa
